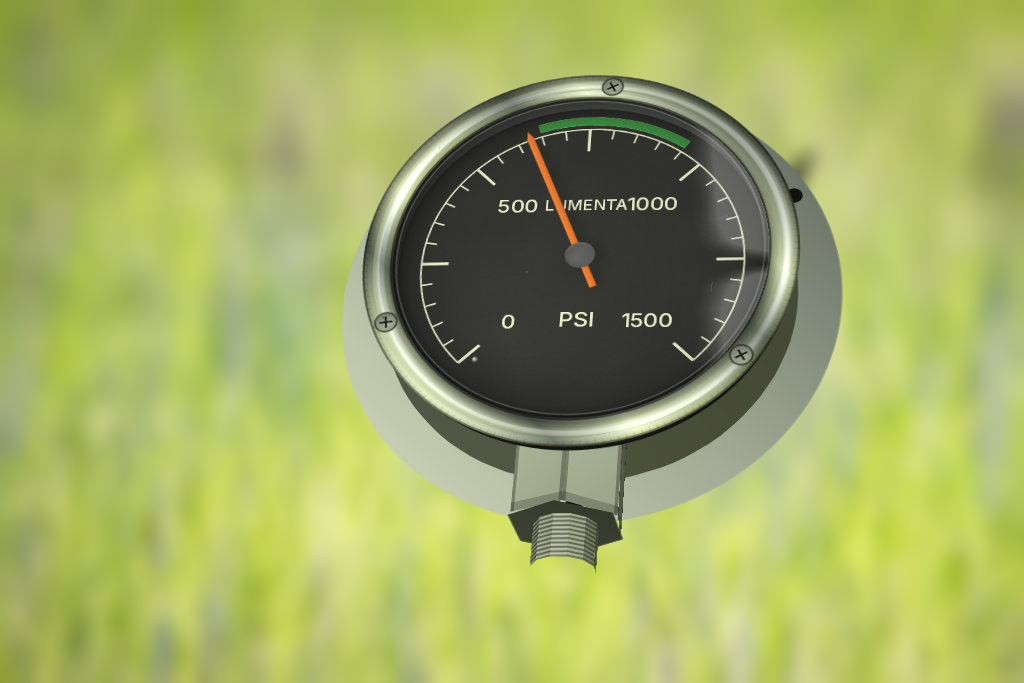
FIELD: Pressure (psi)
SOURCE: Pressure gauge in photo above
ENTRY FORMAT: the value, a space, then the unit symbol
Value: 625 psi
